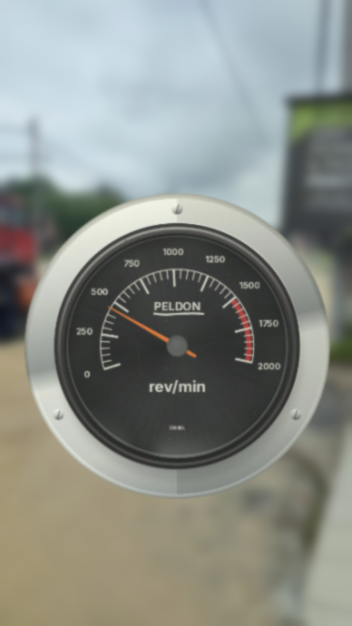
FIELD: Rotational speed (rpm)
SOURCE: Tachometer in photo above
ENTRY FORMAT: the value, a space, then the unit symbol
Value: 450 rpm
